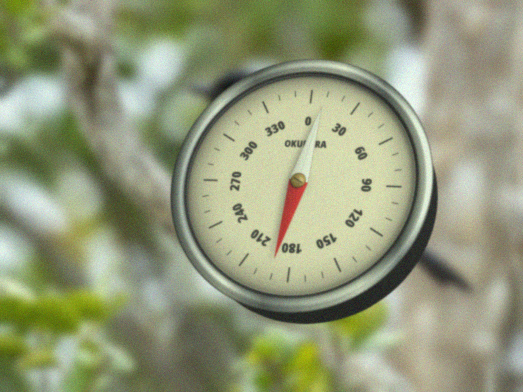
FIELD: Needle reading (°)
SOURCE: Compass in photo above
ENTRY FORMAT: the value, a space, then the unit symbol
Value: 190 °
